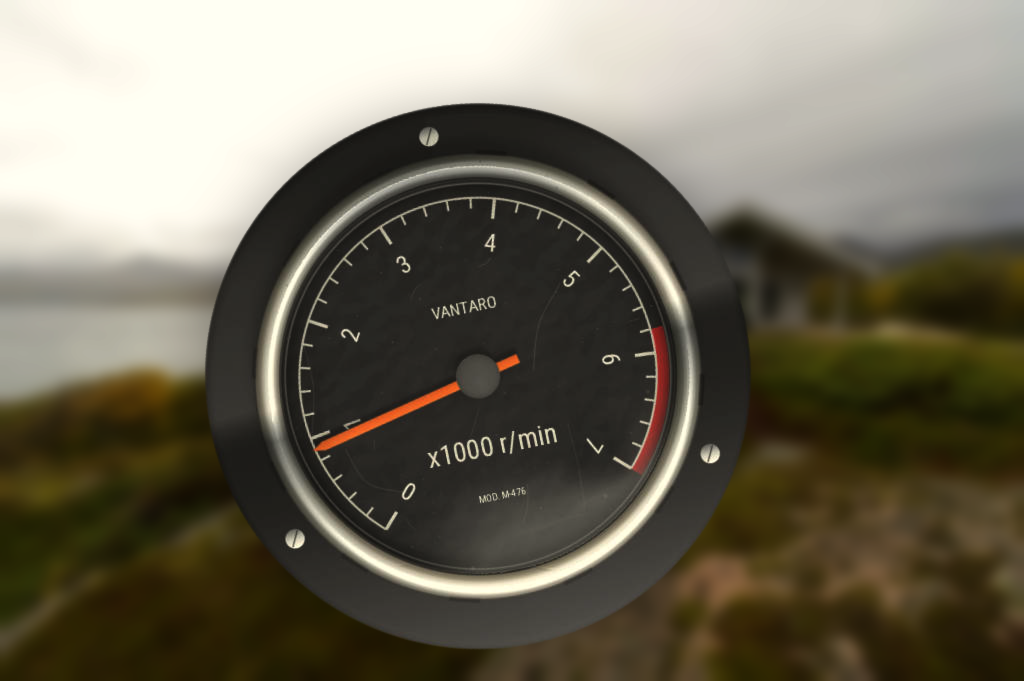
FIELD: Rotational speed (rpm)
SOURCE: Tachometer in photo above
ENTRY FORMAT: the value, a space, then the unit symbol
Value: 900 rpm
